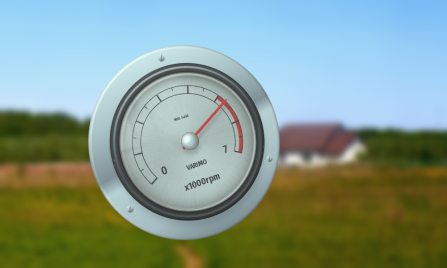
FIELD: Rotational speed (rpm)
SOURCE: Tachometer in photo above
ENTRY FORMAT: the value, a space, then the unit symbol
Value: 5250 rpm
